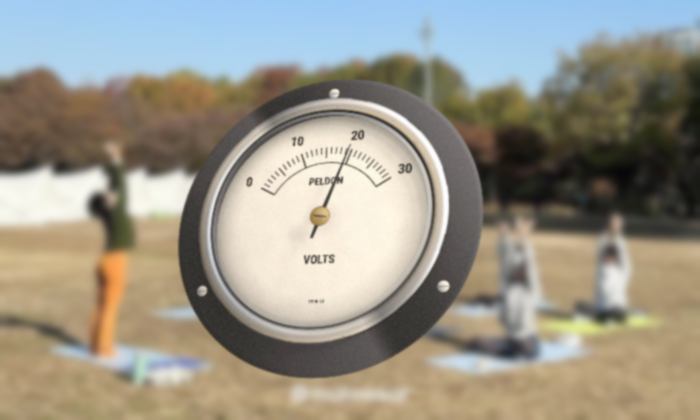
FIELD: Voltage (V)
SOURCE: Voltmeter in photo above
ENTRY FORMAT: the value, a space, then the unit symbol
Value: 20 V
